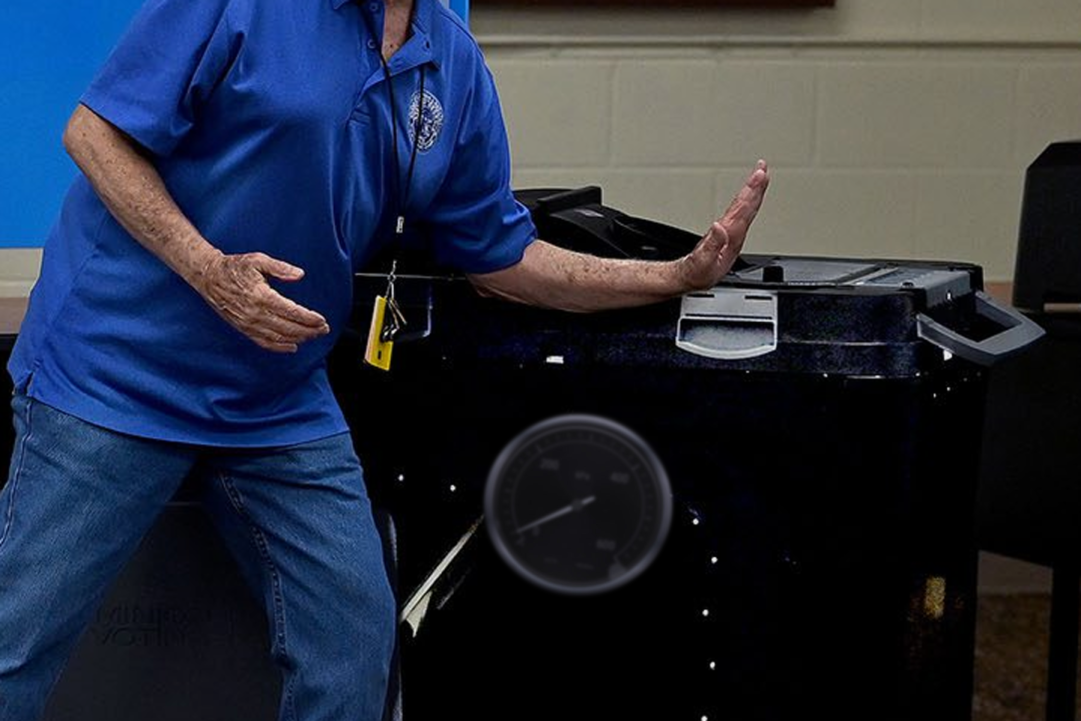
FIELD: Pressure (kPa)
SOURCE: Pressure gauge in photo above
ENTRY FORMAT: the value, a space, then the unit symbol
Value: 20 kPa
